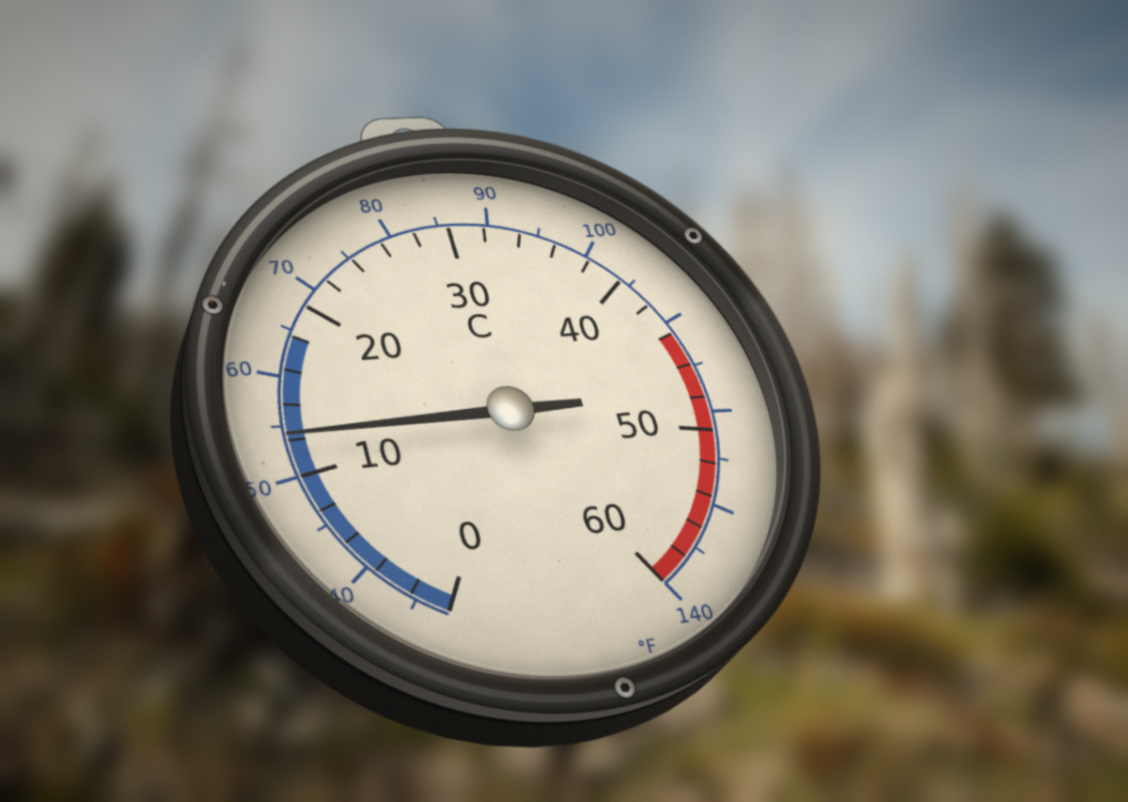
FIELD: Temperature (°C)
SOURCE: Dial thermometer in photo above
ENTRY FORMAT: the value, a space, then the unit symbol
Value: 12 °C
